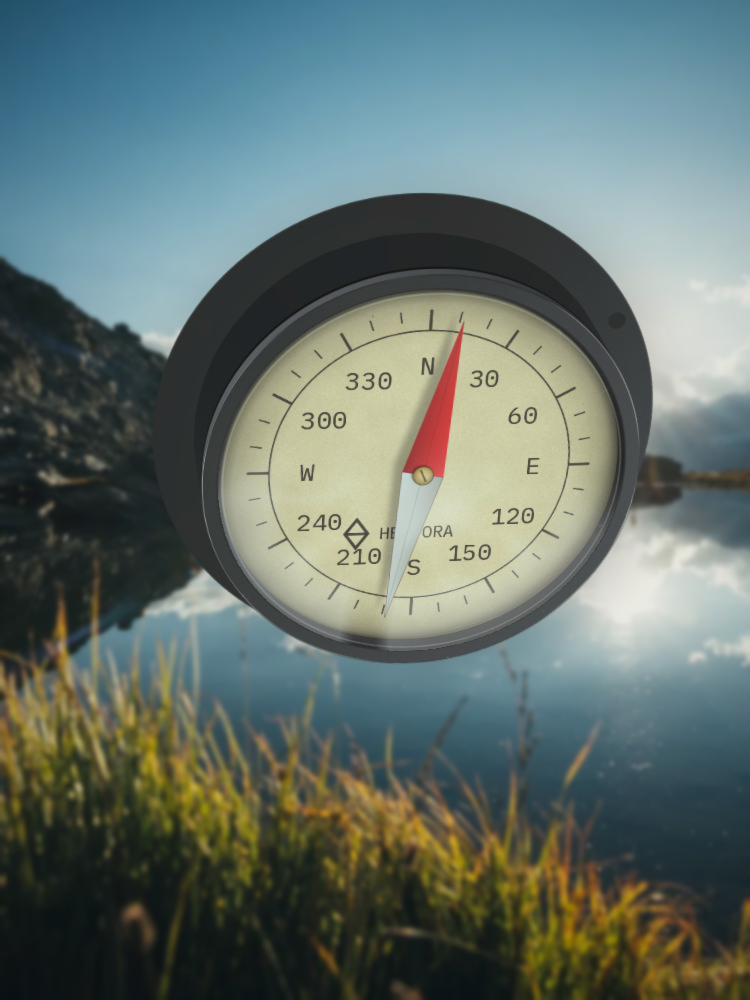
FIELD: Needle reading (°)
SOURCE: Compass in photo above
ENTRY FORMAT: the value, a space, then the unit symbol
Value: 10 °
